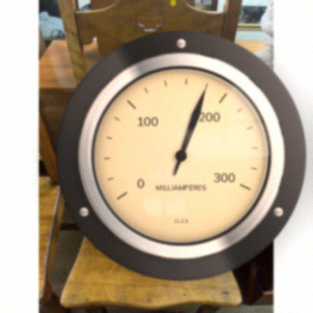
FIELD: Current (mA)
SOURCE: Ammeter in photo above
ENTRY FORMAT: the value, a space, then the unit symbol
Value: 180 mA
